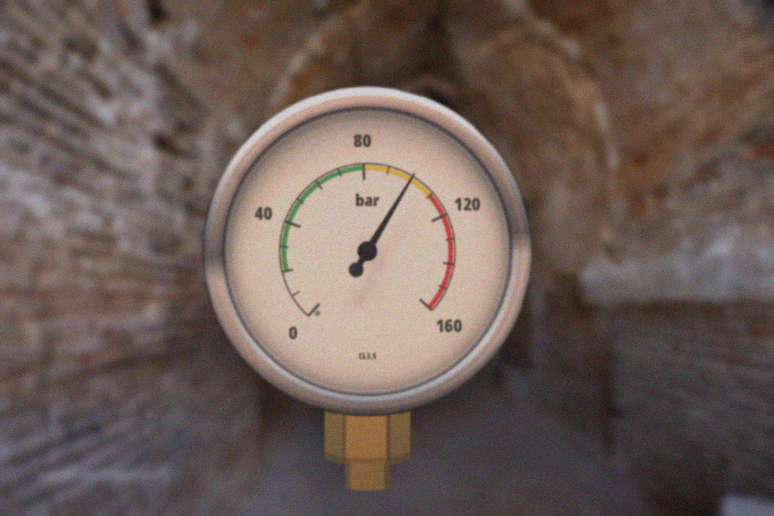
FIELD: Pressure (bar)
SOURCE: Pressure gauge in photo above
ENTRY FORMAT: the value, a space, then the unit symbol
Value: 100 bar
